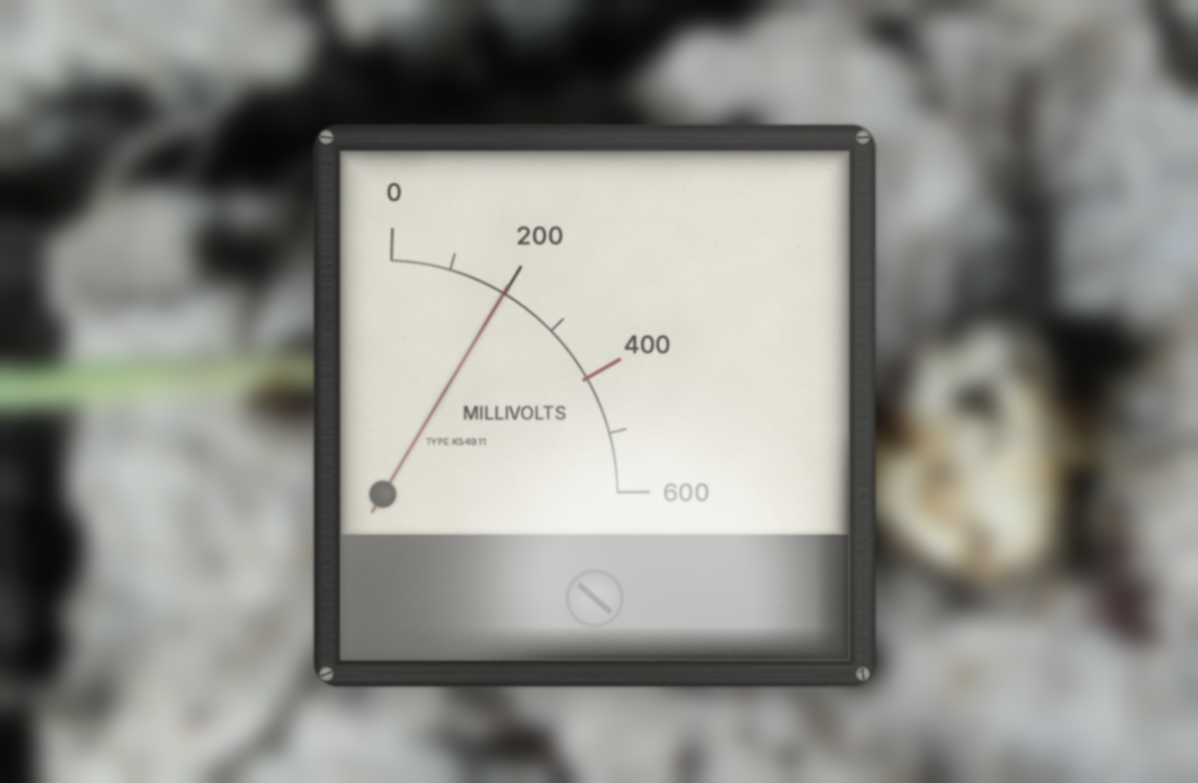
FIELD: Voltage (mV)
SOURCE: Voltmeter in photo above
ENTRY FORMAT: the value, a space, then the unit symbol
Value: 200 mV
